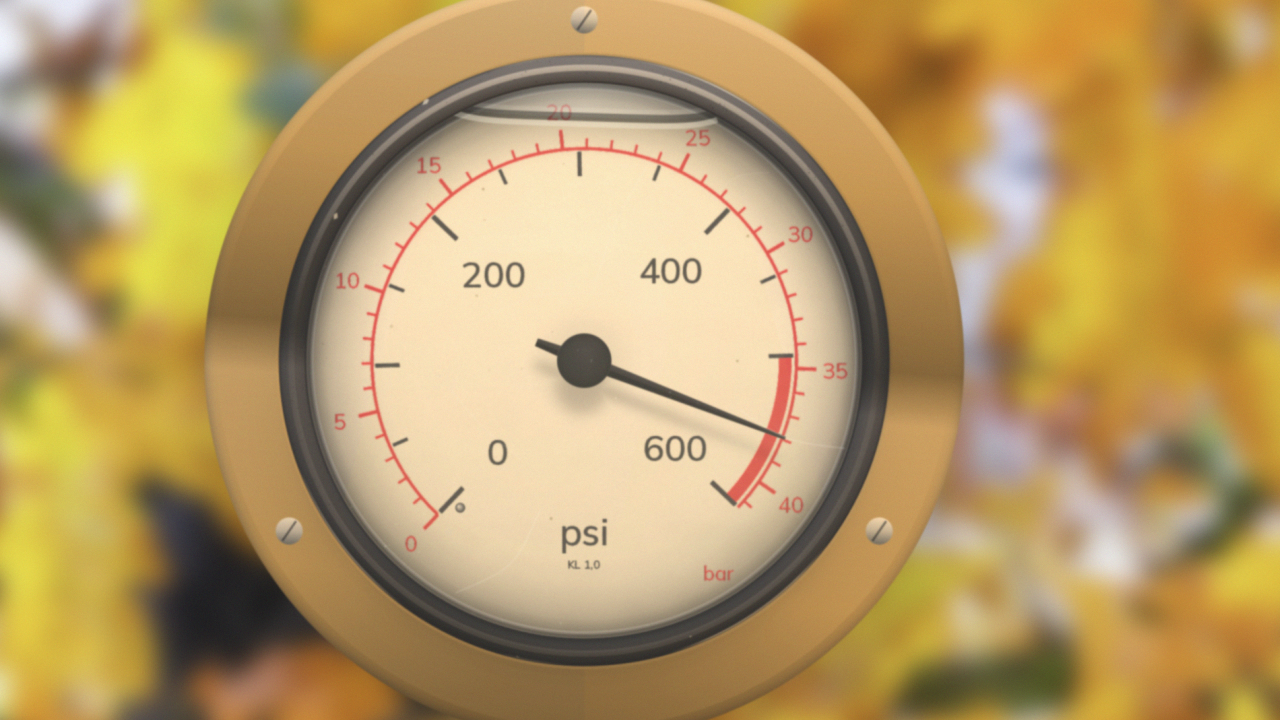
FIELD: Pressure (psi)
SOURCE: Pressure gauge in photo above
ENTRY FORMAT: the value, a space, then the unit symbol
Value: 550 psi
